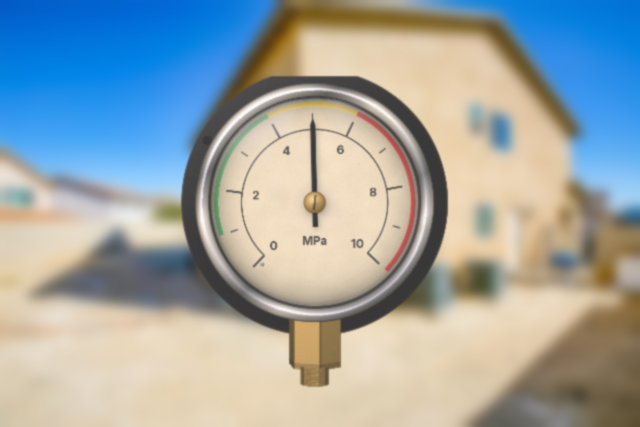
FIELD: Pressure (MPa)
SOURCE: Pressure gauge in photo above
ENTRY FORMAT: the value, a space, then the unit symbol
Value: 5 MPa
